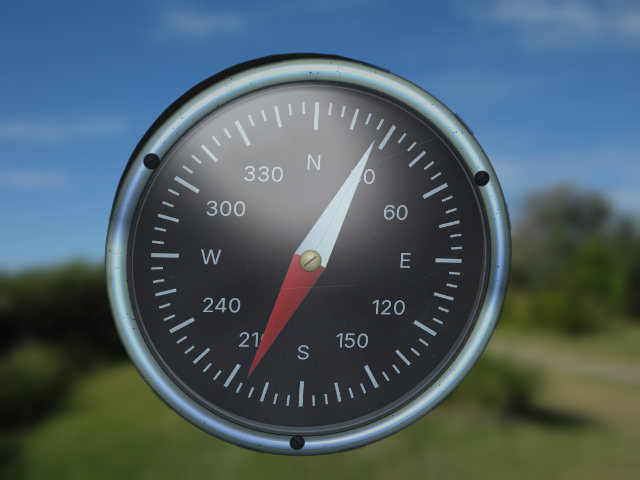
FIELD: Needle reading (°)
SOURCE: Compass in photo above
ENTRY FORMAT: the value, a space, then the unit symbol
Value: 205 °
